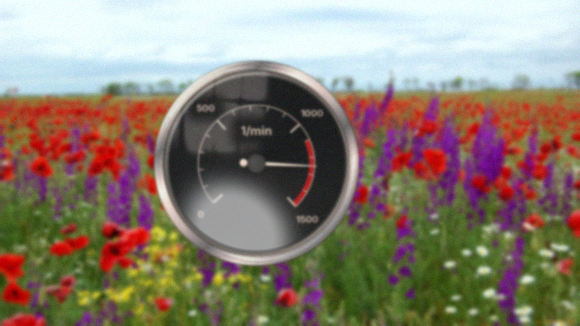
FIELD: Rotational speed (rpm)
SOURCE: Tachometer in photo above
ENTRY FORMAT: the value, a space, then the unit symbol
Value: 1250 rpm
